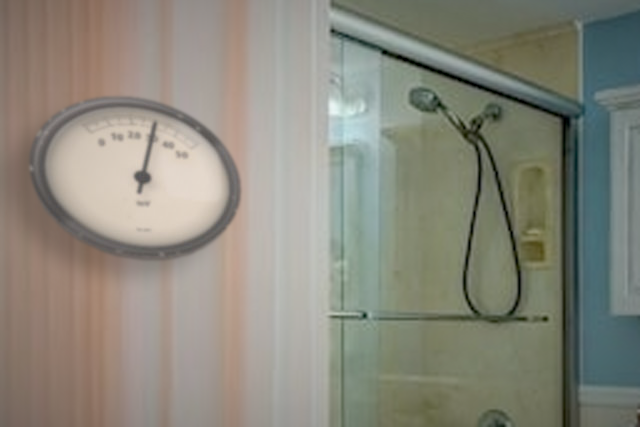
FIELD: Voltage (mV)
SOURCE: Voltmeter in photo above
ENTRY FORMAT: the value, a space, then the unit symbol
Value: 30 mV
